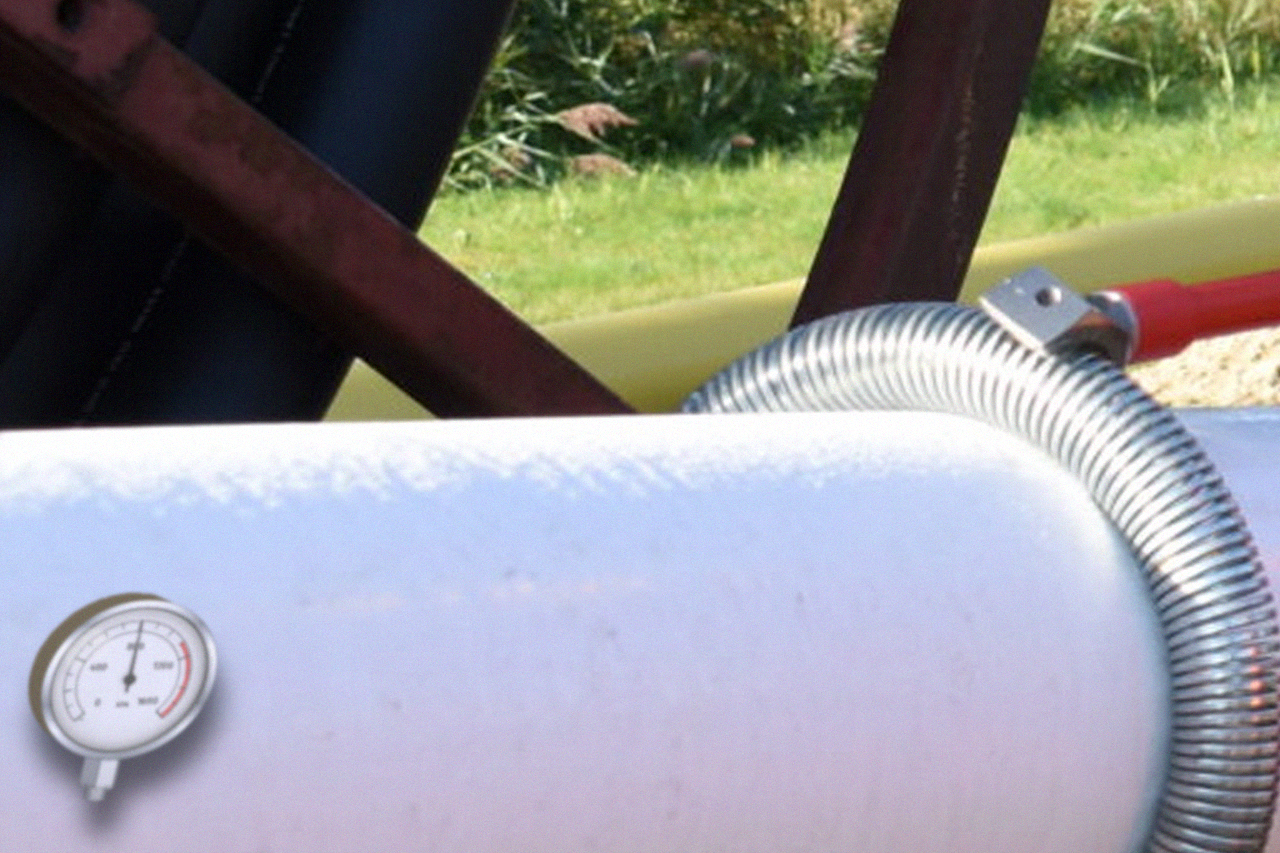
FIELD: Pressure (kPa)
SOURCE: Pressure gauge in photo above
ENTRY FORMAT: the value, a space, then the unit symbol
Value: 800 kPa
